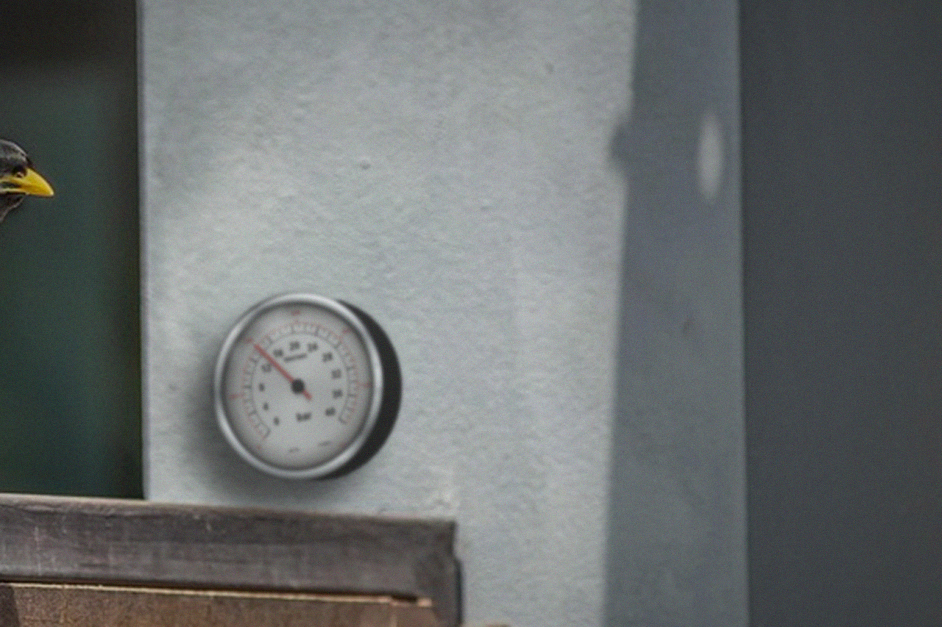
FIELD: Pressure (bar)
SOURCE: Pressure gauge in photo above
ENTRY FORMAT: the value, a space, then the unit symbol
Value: 14 bar
